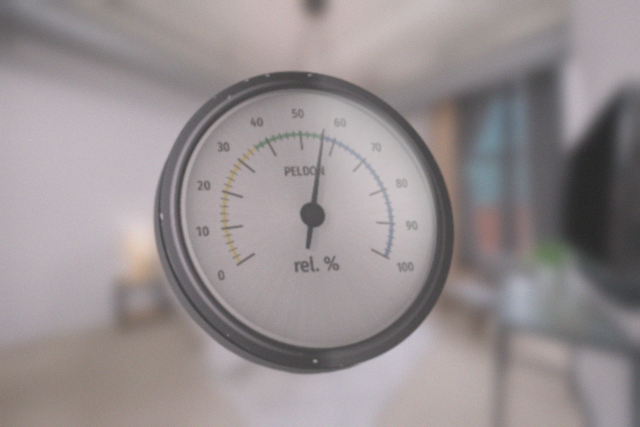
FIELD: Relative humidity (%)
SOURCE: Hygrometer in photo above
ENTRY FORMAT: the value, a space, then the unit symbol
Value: 56 %
